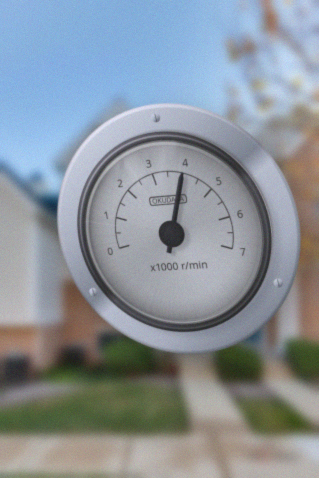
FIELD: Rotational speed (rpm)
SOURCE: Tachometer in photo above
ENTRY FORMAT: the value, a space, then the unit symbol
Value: 4000 rpm
